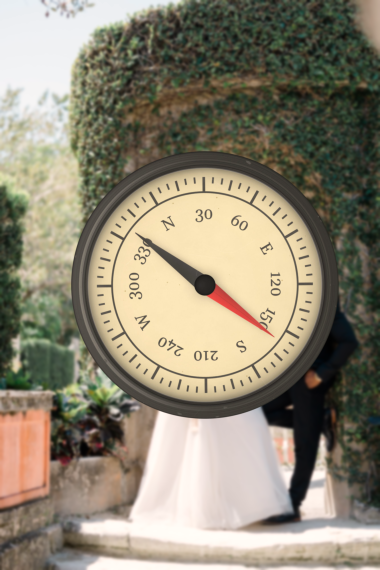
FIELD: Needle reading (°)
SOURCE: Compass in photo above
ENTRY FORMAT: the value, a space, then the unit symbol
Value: 157.5 °
